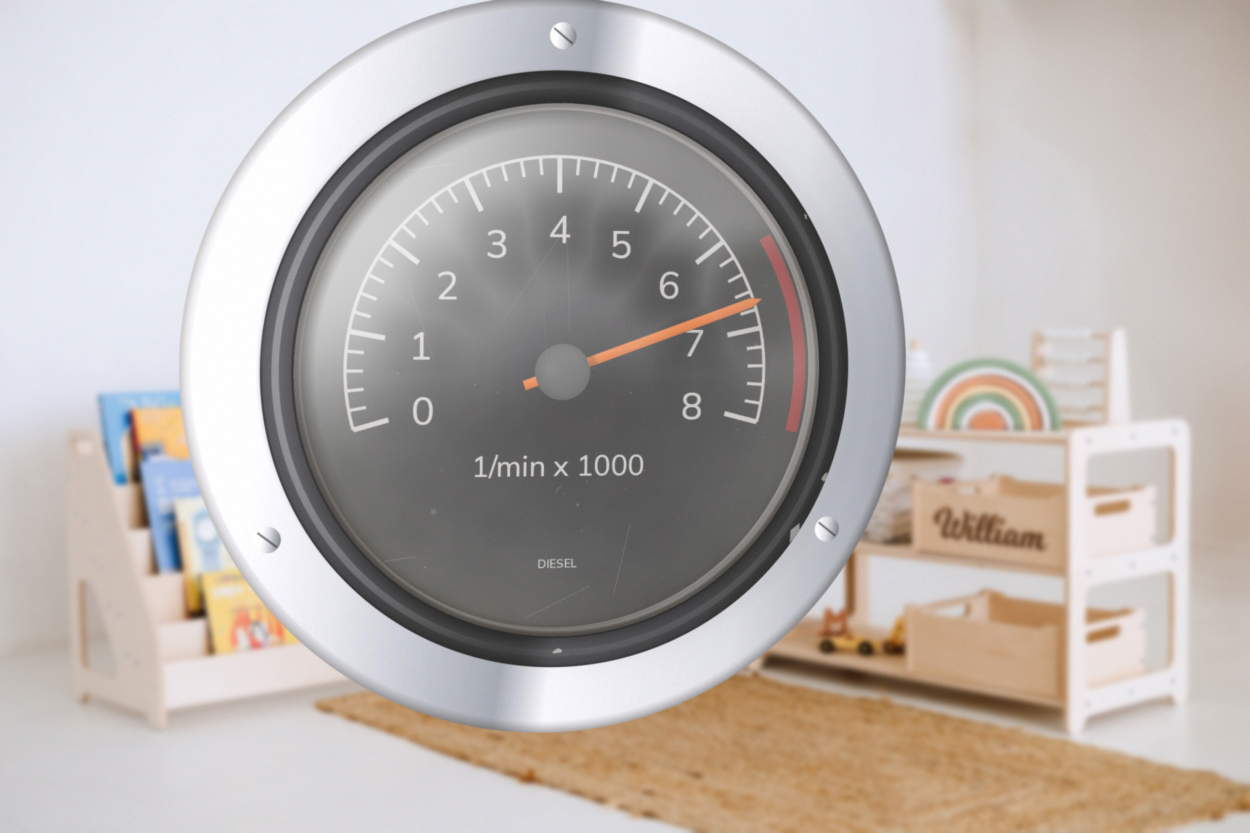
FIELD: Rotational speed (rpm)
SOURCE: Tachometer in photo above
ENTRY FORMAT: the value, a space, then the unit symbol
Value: 6700 rpm
